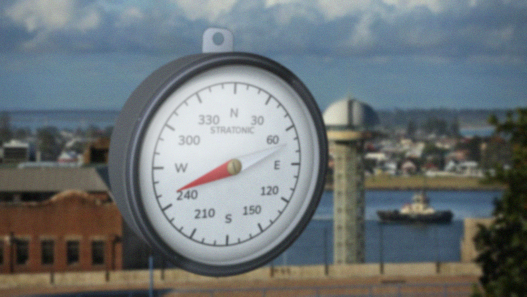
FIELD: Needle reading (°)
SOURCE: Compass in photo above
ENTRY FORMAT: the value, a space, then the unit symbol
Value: 250 °
